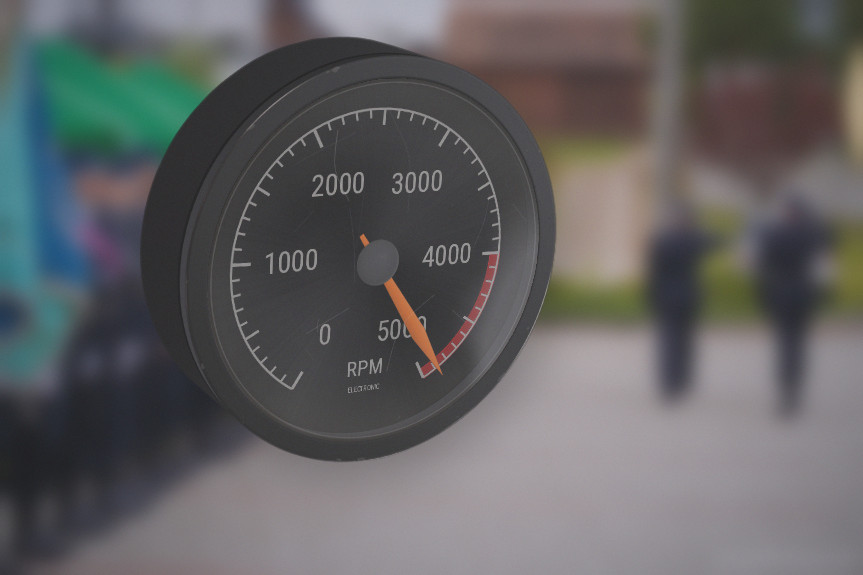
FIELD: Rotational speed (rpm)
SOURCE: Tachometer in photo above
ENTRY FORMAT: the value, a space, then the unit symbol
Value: 4900 rpm
